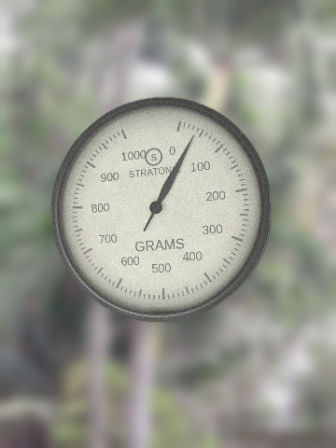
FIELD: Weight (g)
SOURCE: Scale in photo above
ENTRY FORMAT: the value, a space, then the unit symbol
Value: 40 g
